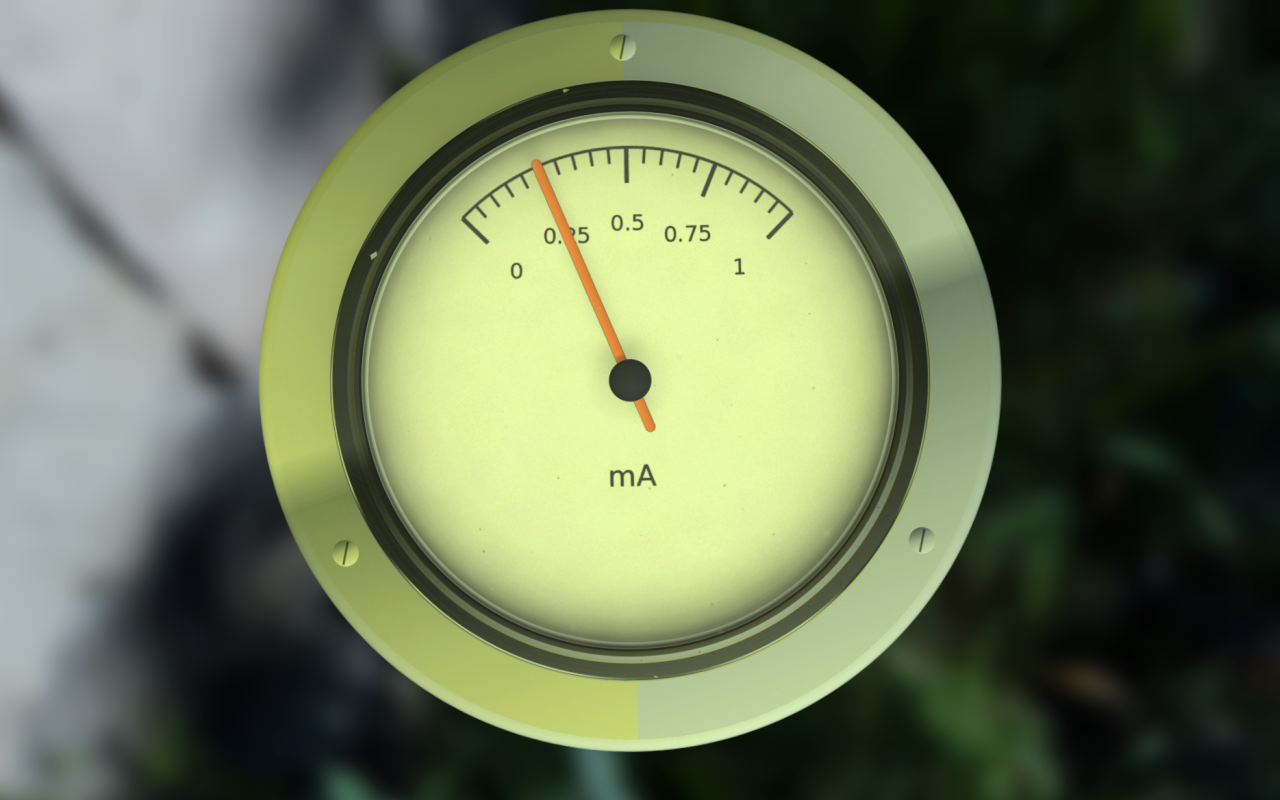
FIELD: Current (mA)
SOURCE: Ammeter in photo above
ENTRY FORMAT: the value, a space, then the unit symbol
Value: 0.25 mA
